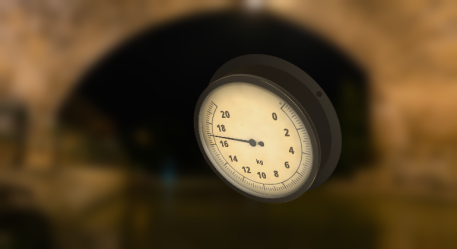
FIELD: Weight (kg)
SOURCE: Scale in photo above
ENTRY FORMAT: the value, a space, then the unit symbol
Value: 17 kg
